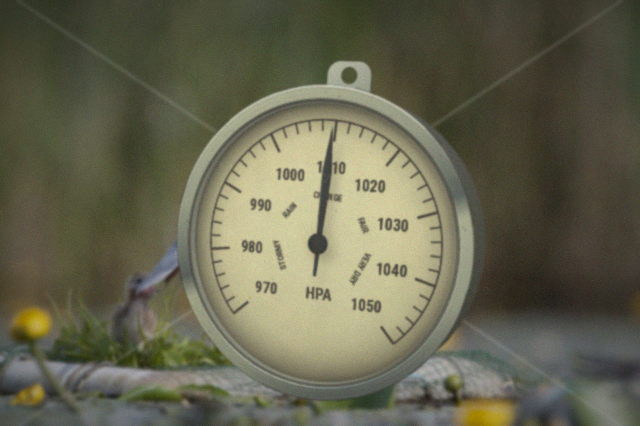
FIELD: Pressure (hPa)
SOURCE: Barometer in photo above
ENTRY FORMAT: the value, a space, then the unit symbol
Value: 1010 hPa
